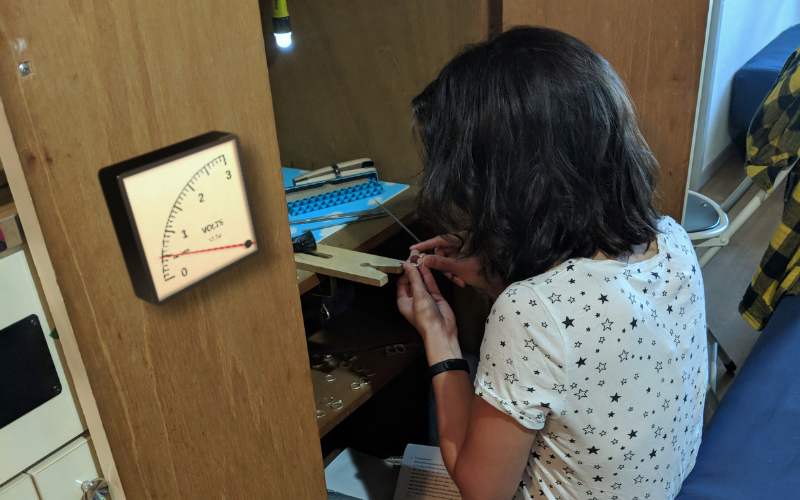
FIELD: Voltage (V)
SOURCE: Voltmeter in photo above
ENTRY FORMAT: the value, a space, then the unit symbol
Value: 0.5 V
